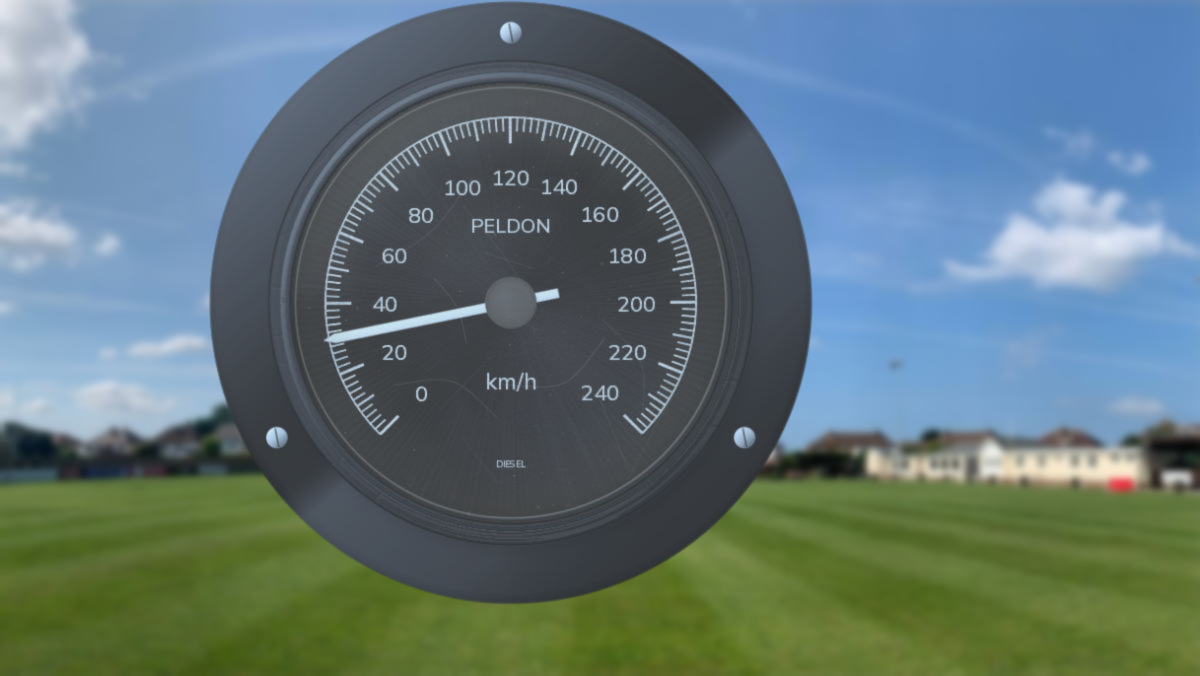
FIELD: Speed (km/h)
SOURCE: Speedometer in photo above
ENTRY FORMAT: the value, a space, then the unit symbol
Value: 30 km/h
